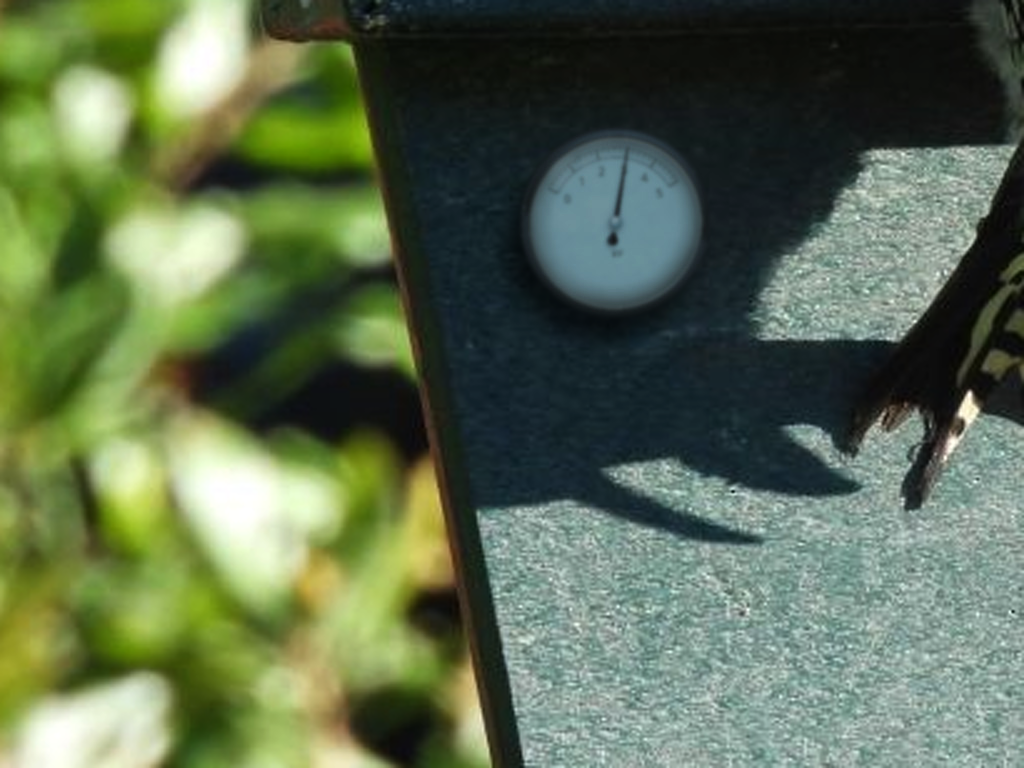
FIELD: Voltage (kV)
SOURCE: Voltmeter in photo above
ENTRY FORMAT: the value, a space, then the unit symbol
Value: 3 kV
